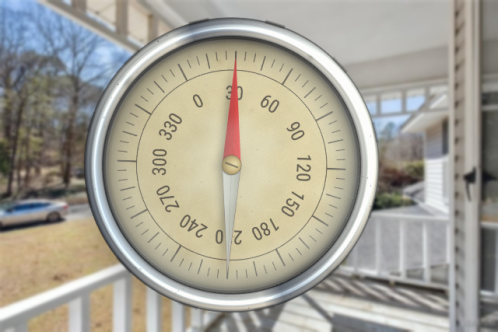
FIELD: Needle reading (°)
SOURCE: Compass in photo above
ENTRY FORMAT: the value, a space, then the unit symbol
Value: 30 °
